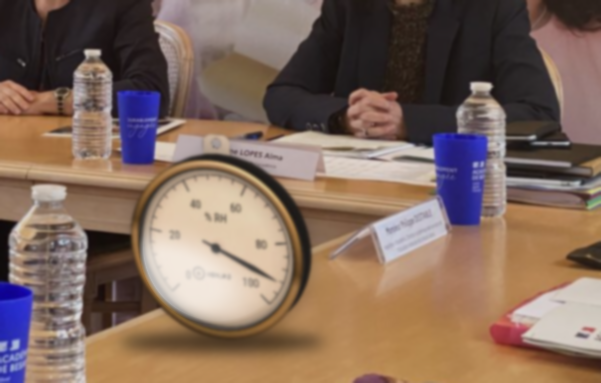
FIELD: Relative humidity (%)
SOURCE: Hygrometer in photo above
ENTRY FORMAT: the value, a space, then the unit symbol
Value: 92 %
